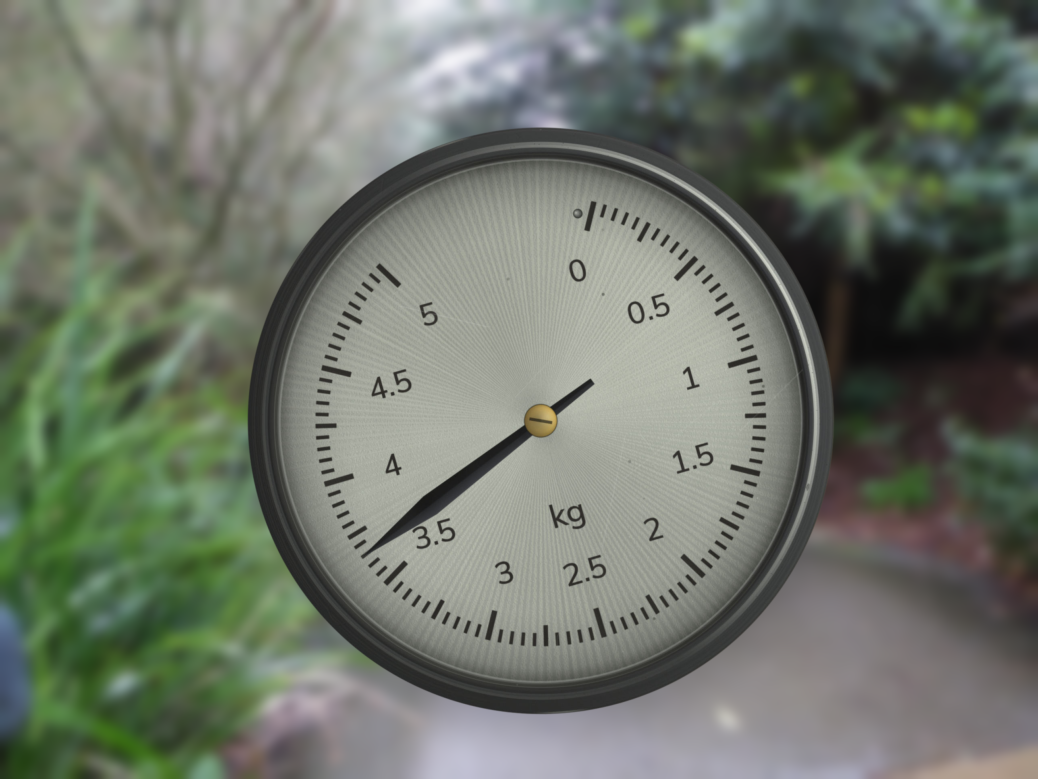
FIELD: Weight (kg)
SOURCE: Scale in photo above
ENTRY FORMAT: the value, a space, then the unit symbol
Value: 3.65 kg
